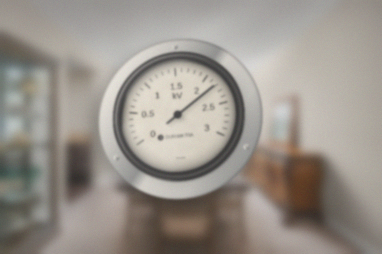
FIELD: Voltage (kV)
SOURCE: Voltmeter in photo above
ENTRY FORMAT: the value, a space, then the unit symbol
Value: 2.2 kV
